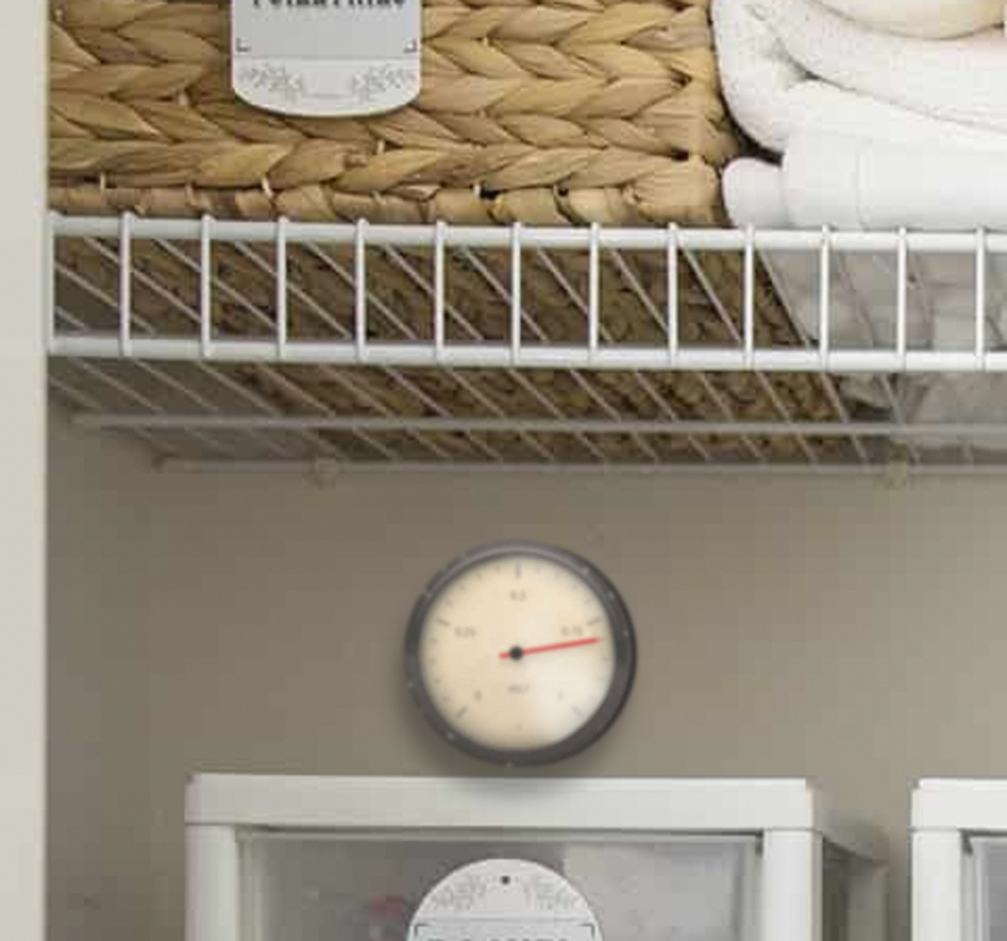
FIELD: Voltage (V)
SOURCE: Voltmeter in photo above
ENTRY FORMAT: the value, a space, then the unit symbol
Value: 0.8 V
